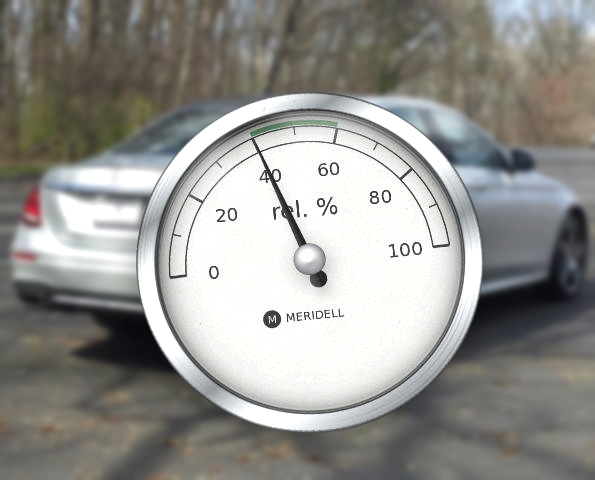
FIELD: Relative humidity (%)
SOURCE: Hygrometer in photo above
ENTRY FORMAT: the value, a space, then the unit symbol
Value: 40 %
